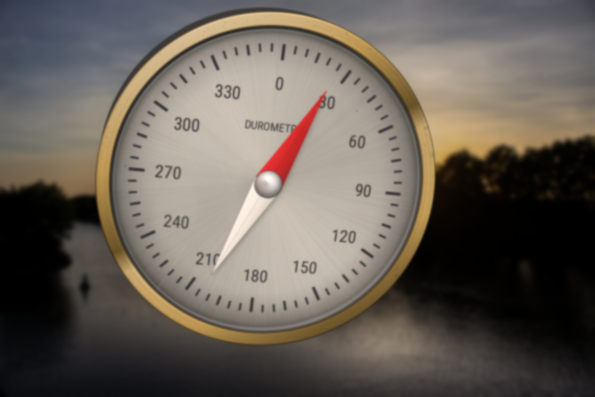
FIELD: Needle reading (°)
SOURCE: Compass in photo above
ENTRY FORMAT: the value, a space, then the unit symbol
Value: 25 °
